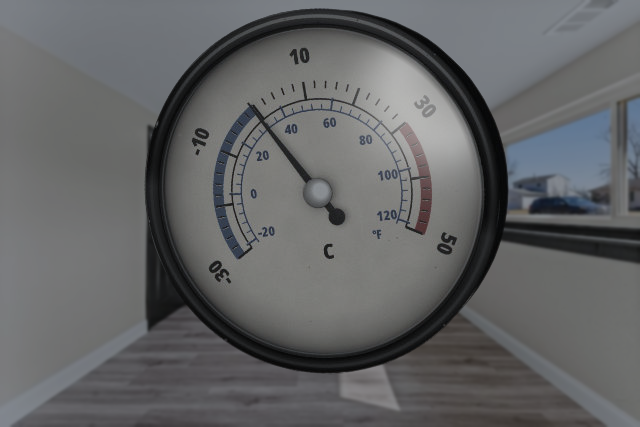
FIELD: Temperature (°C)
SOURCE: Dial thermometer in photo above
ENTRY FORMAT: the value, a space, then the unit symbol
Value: 0 °C
